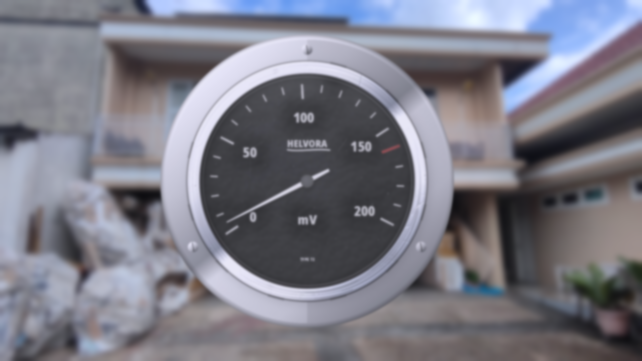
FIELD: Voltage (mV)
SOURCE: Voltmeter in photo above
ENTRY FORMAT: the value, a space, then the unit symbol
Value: 5 mV
